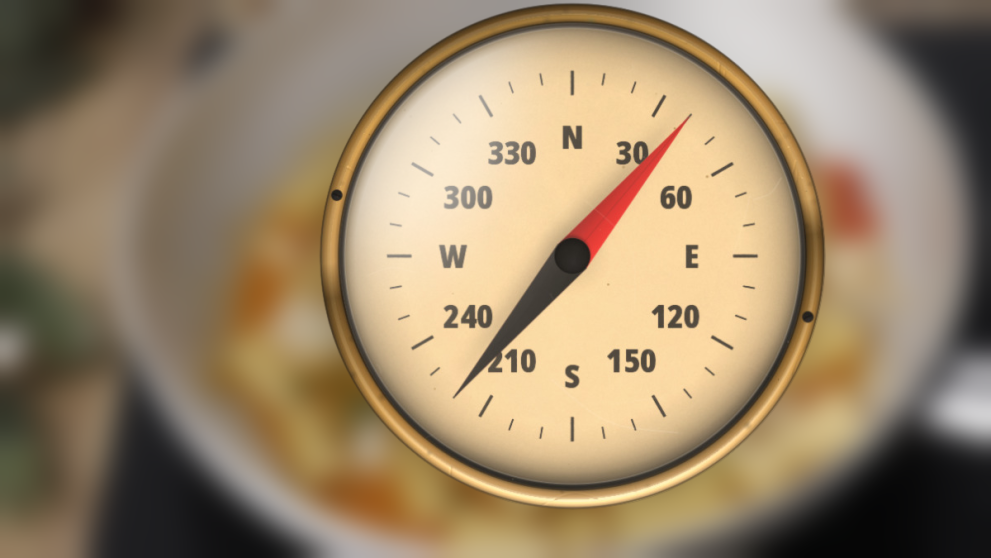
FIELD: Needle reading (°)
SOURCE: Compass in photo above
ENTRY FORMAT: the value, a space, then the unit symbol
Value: 40 °
